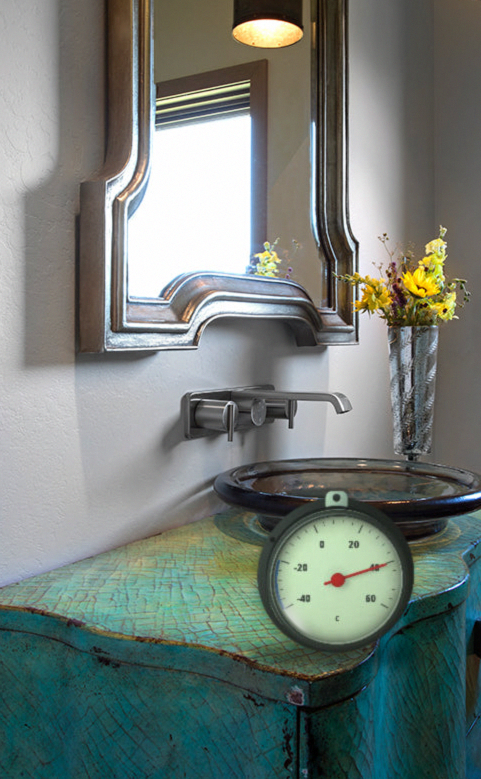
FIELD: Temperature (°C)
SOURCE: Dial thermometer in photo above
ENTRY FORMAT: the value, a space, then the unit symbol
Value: 40 °C
